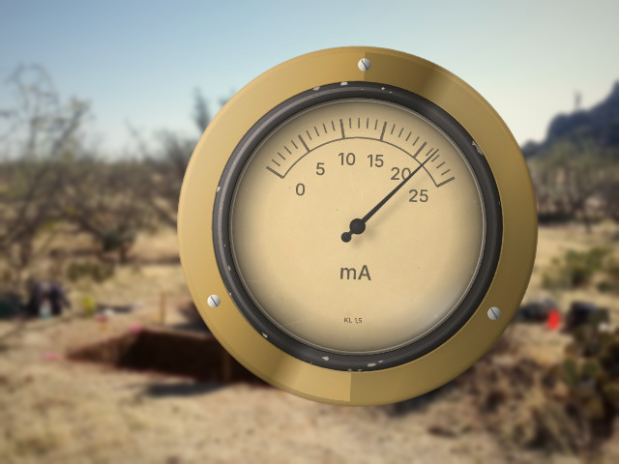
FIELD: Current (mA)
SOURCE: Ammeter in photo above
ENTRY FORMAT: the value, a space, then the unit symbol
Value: 21.5 mA
